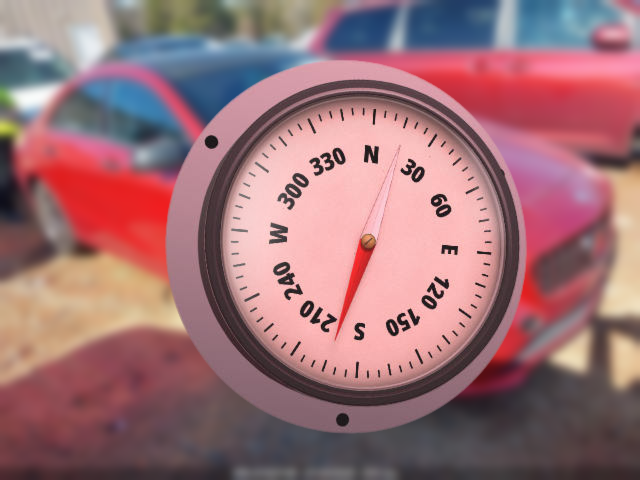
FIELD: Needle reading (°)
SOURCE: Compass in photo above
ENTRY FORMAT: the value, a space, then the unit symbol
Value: 195 °
